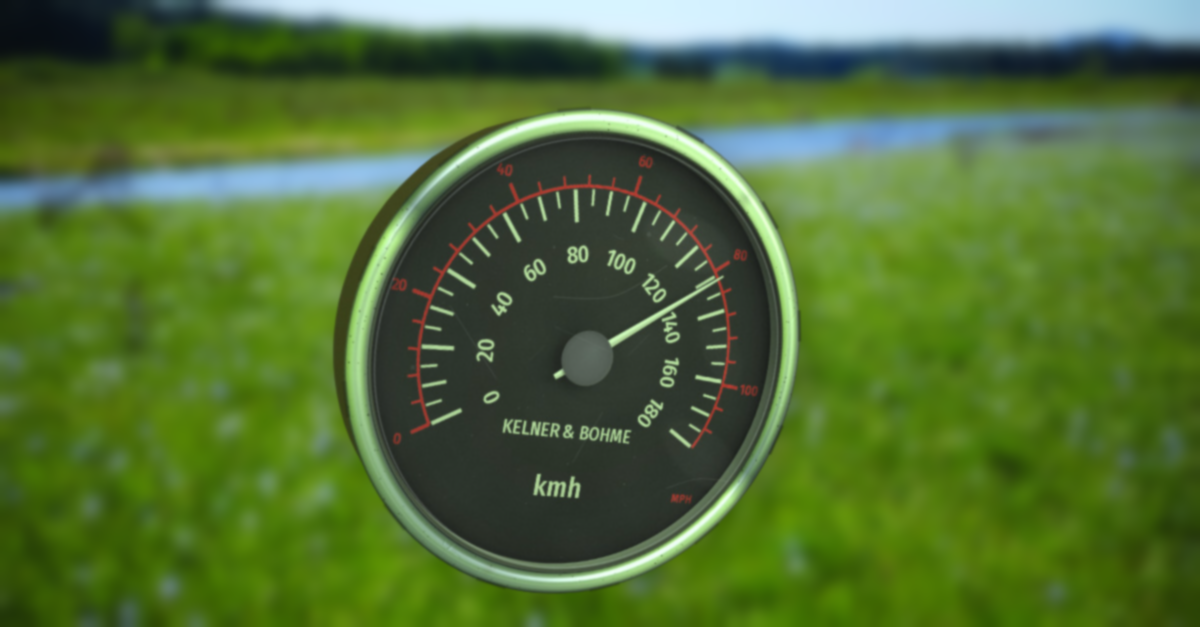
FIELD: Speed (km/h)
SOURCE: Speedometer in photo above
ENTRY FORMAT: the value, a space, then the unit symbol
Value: 130 km/h
